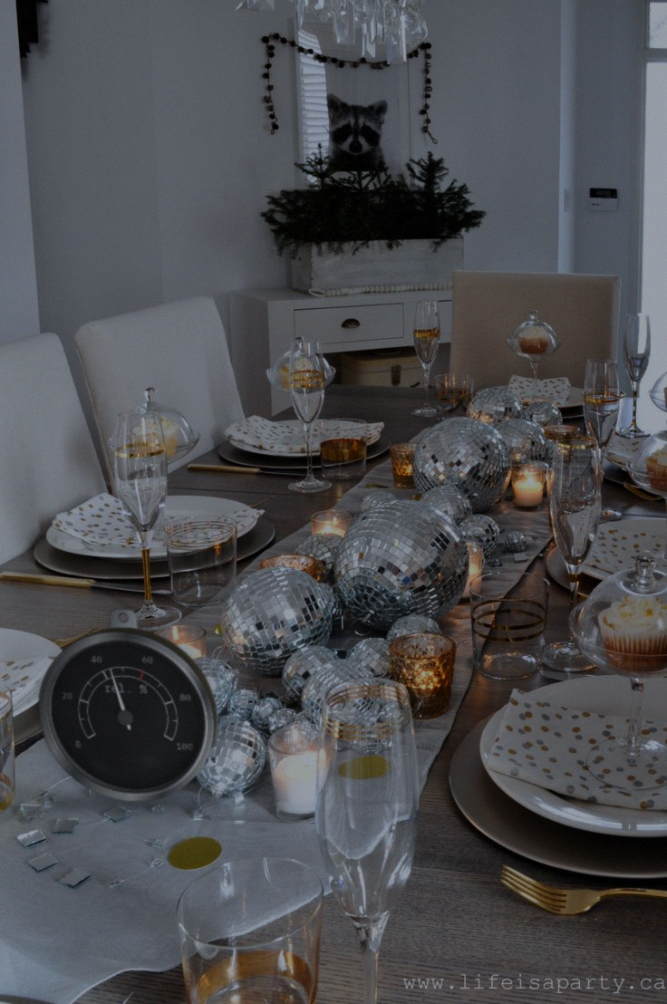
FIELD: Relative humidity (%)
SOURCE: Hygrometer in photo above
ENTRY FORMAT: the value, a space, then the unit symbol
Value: 45 %
